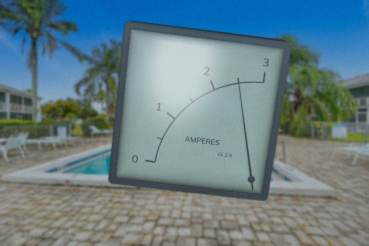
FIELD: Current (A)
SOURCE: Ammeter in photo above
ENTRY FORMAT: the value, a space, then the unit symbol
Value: 2.5 A
